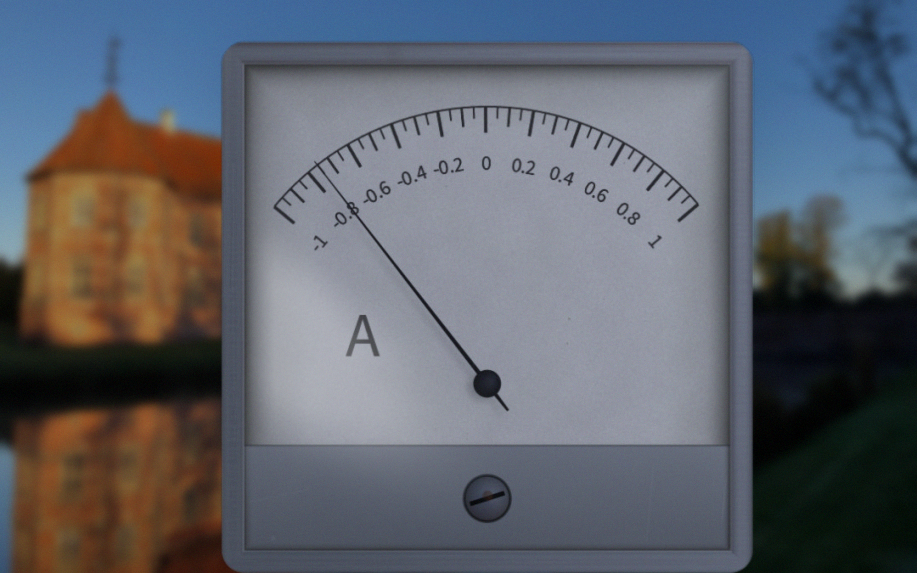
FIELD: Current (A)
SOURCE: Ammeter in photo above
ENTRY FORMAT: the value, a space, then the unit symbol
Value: -0.75 A
